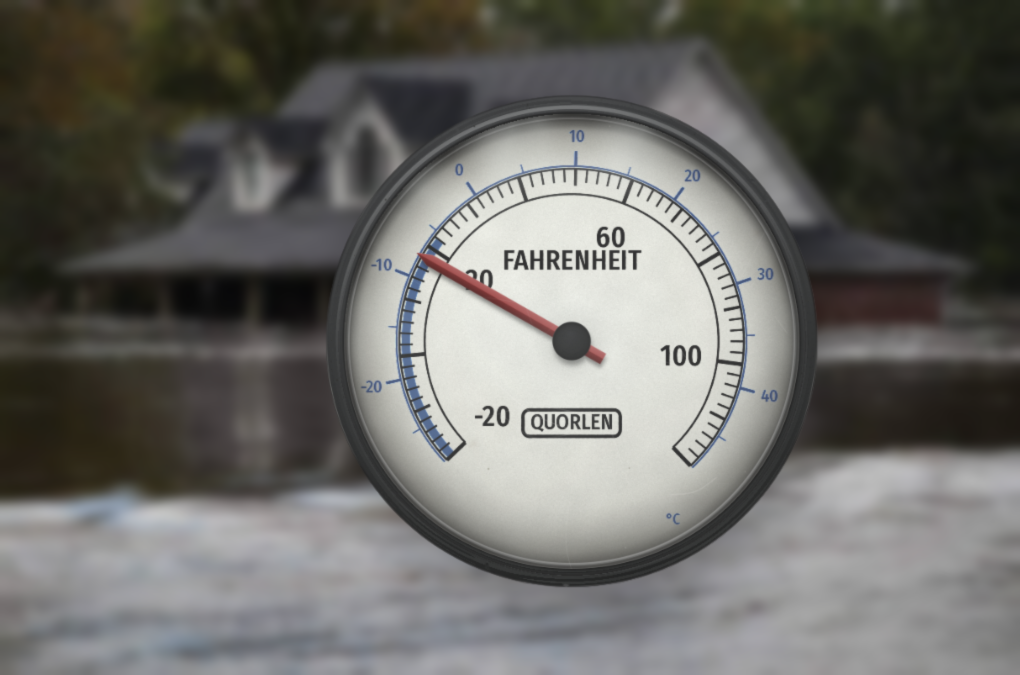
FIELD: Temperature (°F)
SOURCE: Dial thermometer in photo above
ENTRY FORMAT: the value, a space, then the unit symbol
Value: 18 °F
